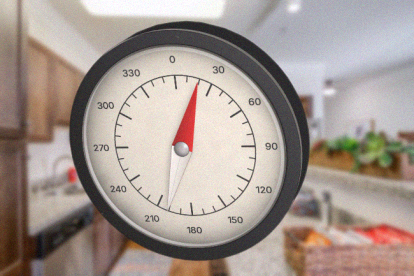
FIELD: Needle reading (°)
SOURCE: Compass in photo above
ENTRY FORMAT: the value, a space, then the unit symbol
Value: 20 °
